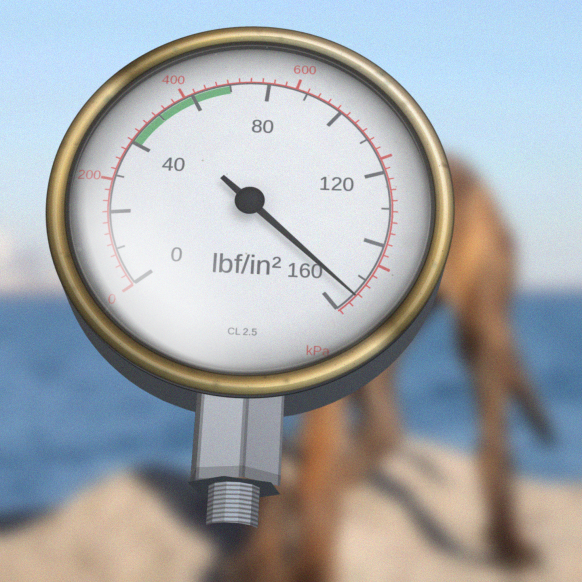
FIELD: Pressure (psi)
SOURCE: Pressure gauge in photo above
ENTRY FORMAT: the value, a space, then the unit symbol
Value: 155 psi
